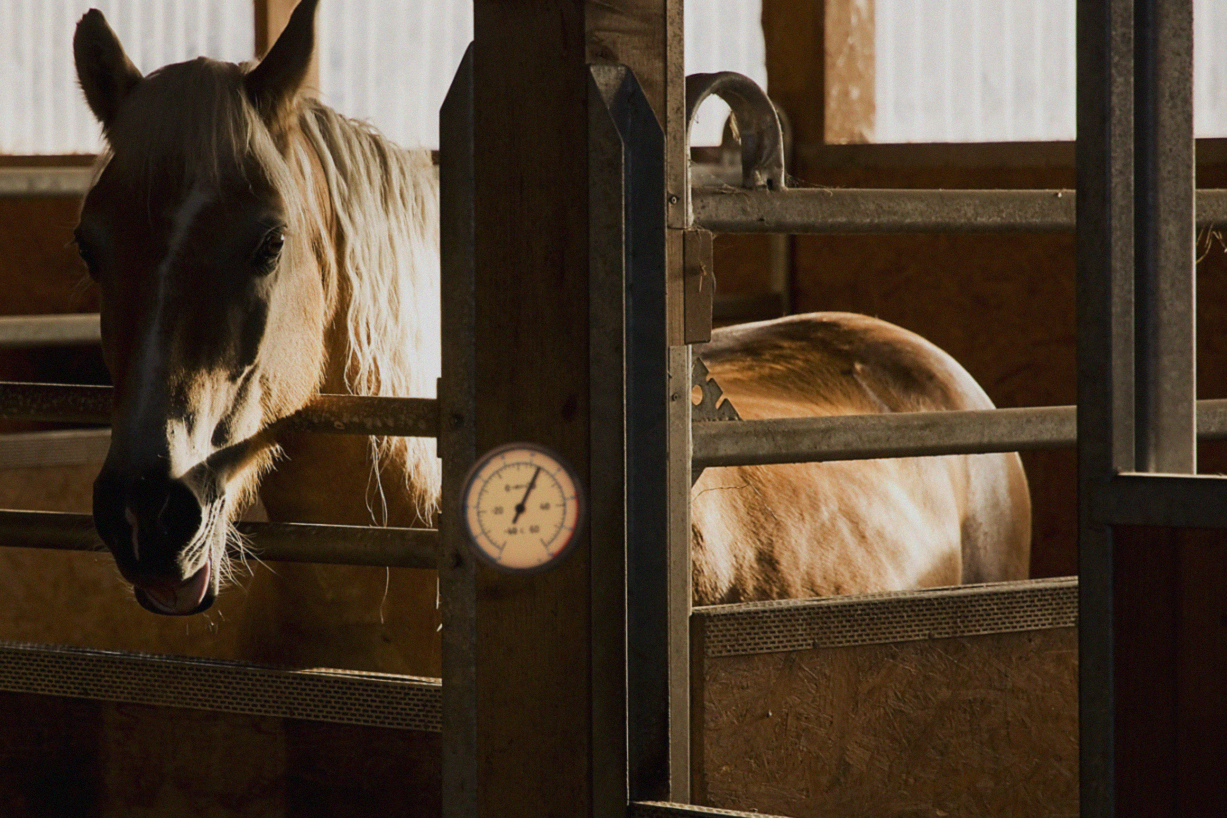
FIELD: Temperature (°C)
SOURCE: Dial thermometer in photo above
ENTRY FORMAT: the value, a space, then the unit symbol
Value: 20 °C
